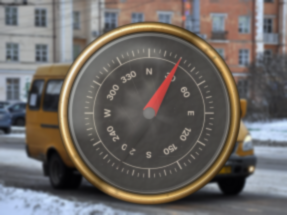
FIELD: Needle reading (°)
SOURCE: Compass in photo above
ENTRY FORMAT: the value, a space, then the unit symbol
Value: 30 °
